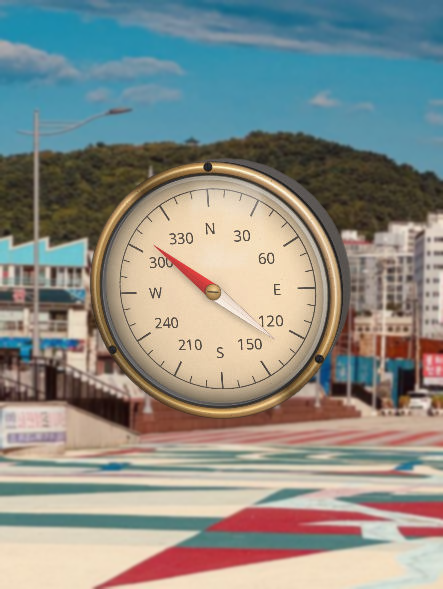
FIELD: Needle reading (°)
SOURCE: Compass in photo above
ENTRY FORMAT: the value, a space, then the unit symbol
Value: 310 °
